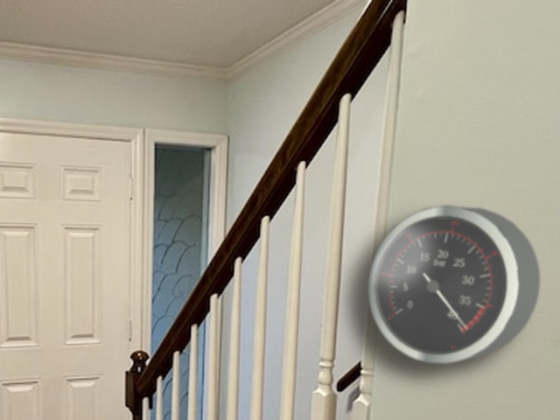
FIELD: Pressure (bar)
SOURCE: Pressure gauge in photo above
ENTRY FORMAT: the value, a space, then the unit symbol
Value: 39 bar
